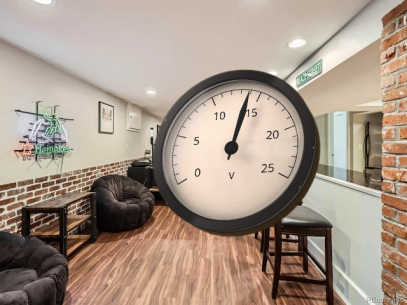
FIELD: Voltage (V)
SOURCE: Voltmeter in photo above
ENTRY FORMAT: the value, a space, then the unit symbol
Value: 14 V
